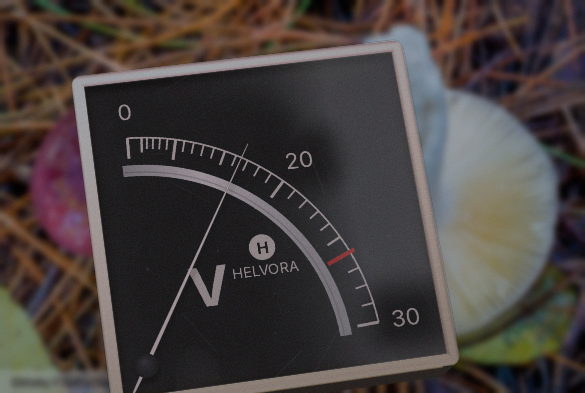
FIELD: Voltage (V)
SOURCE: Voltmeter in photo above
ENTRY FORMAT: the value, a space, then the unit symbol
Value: 16.5 V
